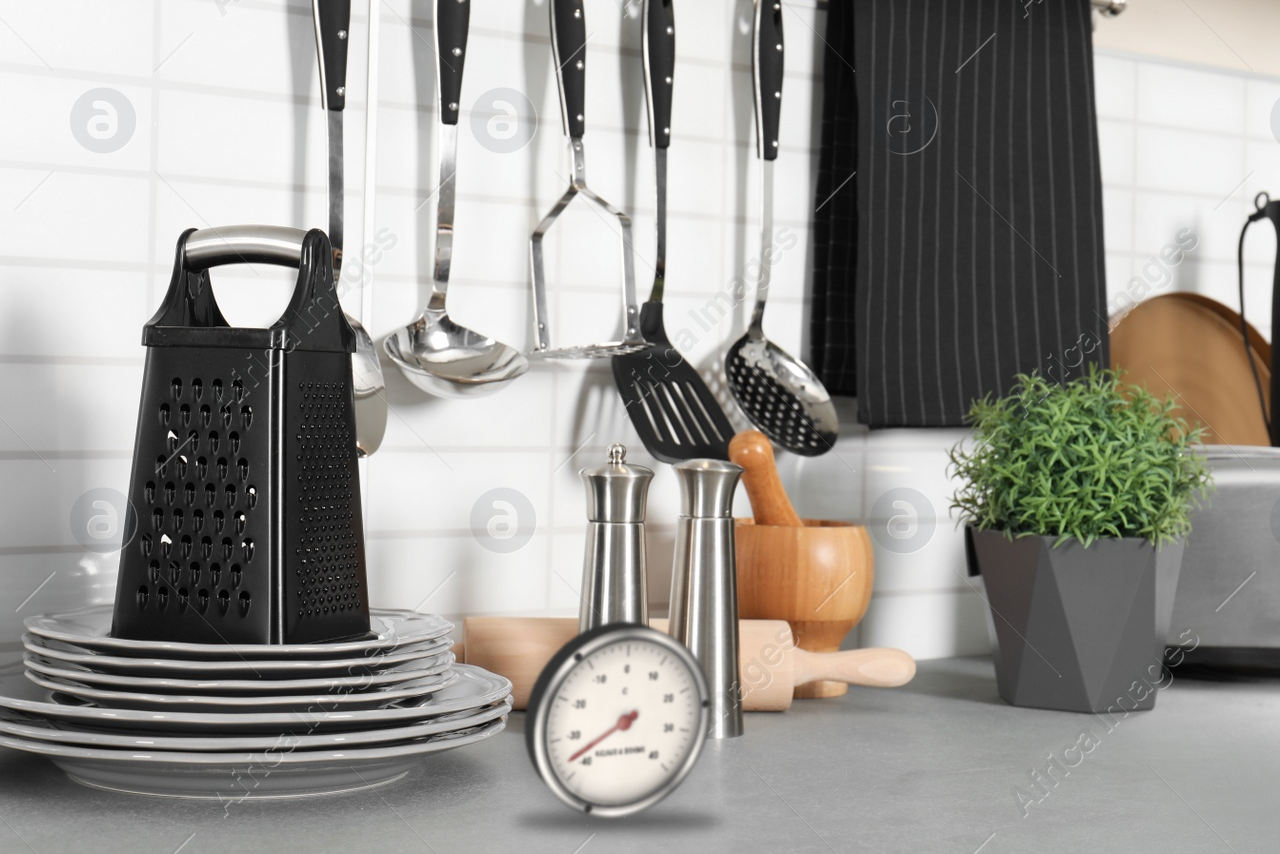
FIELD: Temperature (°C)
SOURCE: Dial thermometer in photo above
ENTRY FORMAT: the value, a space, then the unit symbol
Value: -36 °C
